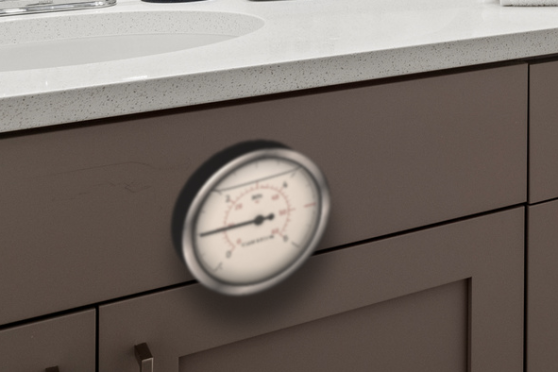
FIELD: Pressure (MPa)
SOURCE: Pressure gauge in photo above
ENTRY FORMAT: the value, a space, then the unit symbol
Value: 1 MPa
